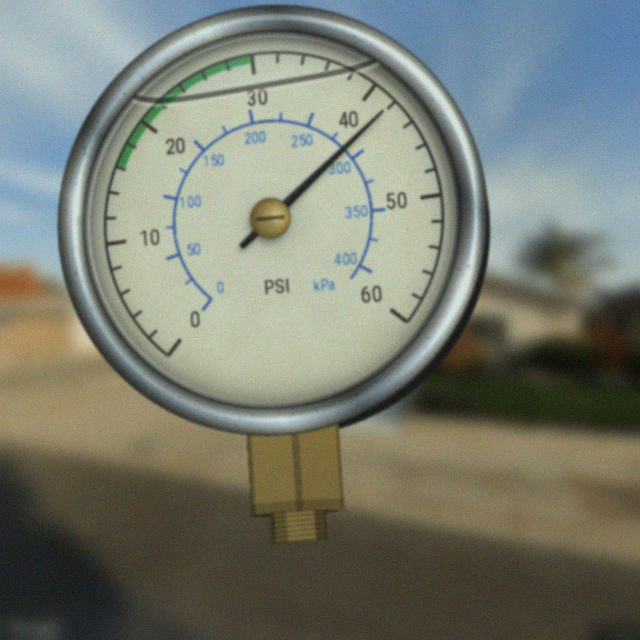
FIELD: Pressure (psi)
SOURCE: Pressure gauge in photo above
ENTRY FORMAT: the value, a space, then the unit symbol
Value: 42 psi
